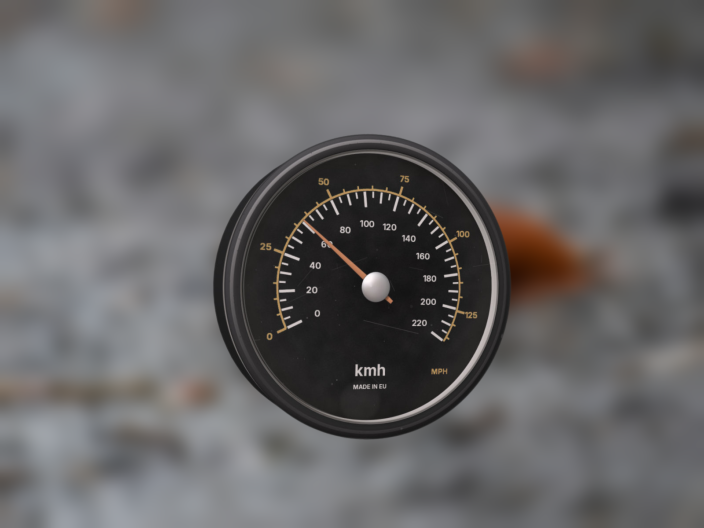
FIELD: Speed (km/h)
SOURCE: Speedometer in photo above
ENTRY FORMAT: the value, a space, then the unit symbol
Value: 60 km/h
